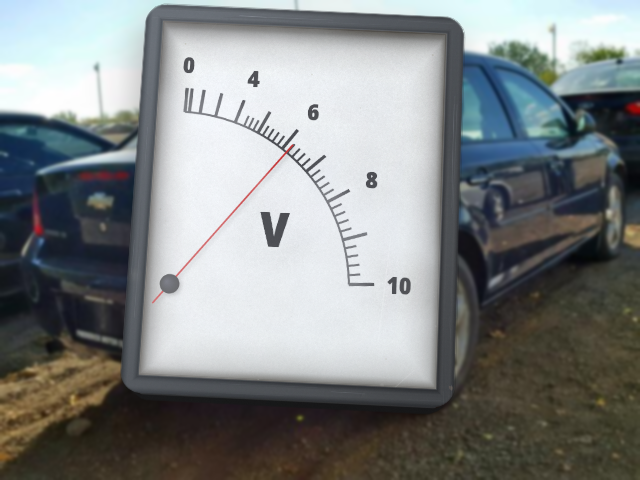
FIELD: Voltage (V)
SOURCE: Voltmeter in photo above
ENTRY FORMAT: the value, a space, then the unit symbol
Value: 6.2 V
